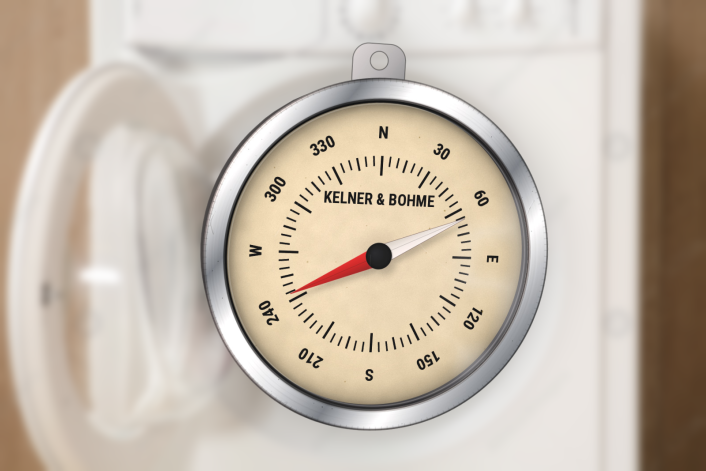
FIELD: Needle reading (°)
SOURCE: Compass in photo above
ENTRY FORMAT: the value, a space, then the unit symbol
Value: 245 °
